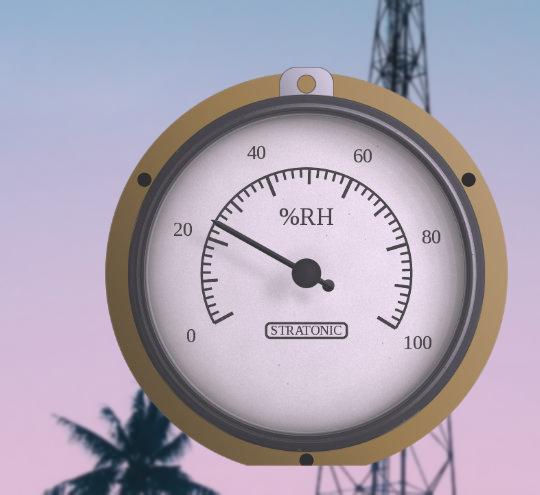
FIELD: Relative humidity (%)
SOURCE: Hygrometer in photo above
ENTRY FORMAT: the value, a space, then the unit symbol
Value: 24 %
